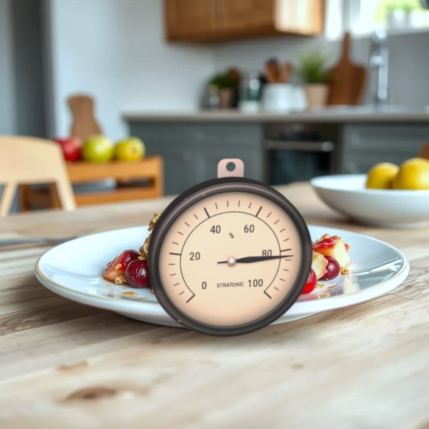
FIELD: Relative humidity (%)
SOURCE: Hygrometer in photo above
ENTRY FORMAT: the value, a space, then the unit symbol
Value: 82 %
